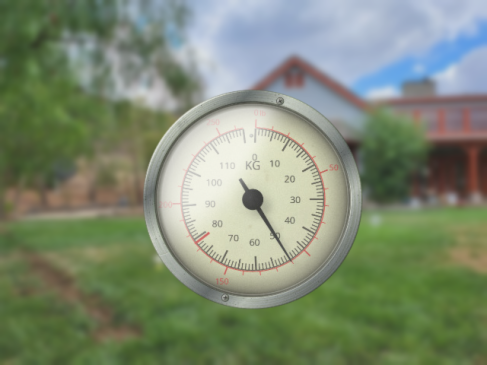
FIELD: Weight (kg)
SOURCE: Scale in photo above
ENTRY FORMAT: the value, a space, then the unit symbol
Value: 50 kg
